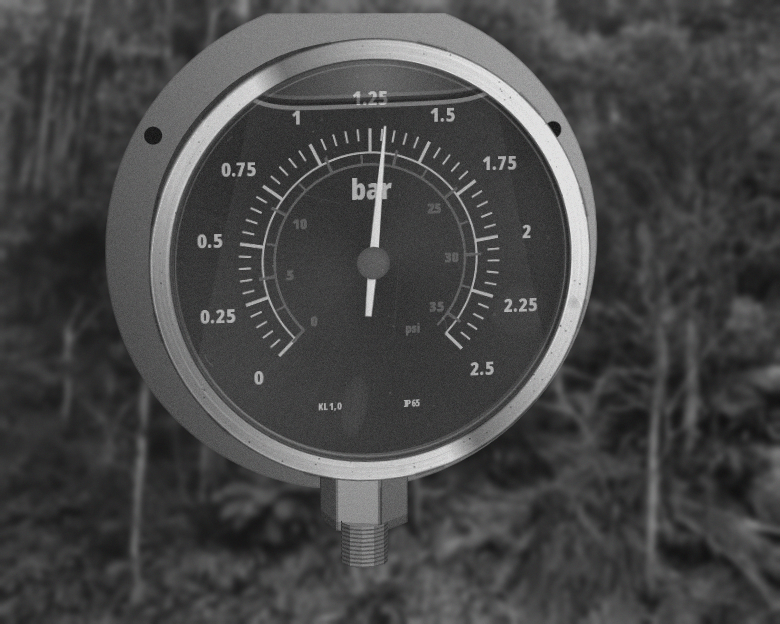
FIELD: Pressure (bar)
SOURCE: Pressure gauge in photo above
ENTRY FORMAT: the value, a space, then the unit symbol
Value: 1.3 bar
